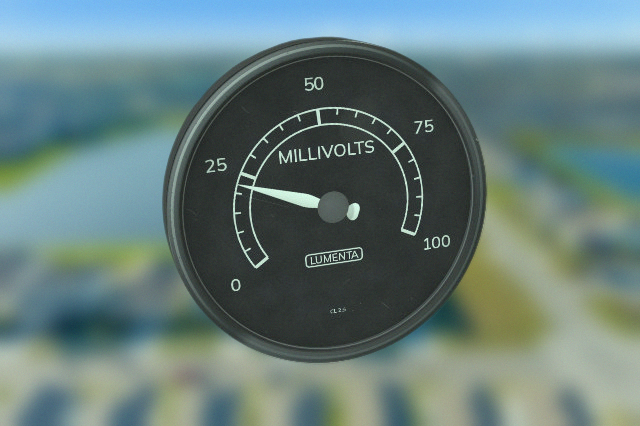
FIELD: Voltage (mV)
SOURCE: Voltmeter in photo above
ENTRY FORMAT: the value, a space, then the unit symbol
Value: 22.5 mV
